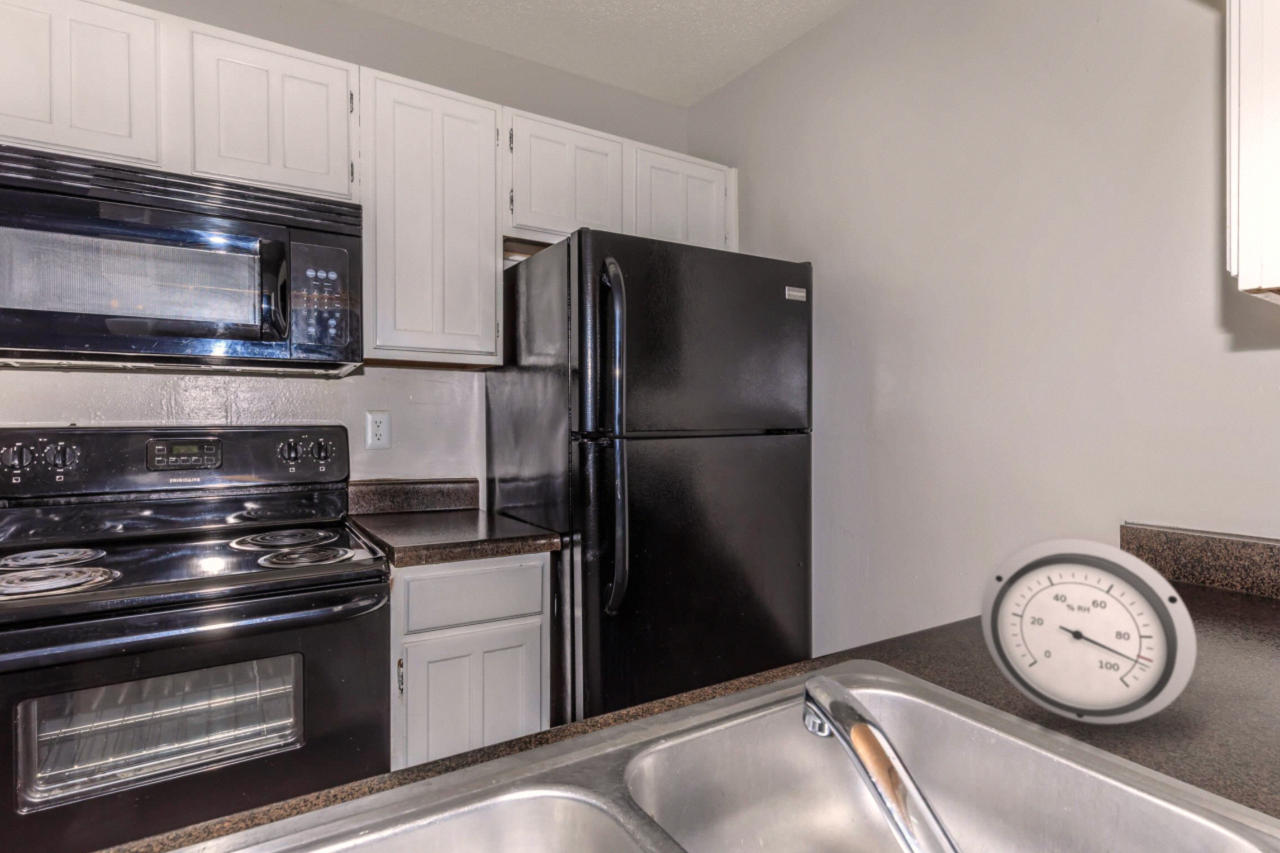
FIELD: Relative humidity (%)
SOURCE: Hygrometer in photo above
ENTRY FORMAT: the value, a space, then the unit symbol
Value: 90 %
